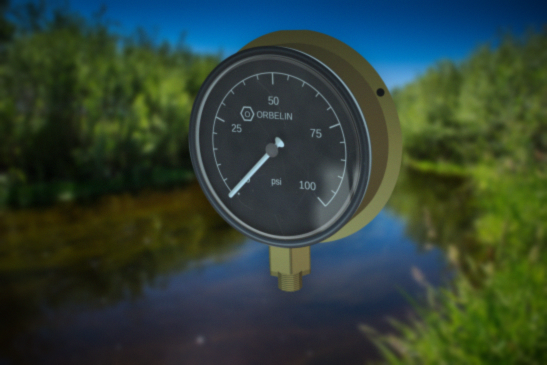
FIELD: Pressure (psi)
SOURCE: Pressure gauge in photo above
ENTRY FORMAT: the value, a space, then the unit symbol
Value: 0 psi
